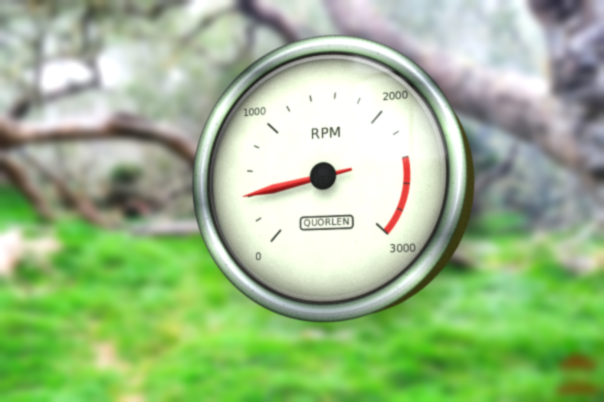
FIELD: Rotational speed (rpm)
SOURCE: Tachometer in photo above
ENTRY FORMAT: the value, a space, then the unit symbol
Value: 400 rpm
